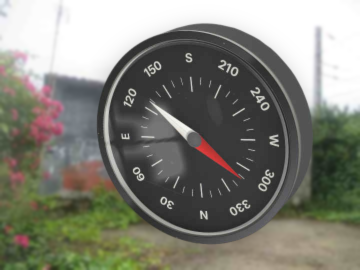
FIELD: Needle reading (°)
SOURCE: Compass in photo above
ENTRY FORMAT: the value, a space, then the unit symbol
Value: 310 °
